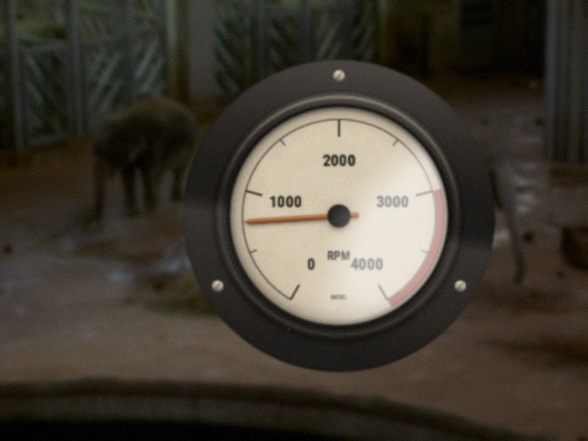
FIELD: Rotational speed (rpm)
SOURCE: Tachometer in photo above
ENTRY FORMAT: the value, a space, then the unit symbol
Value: 750 rpm
